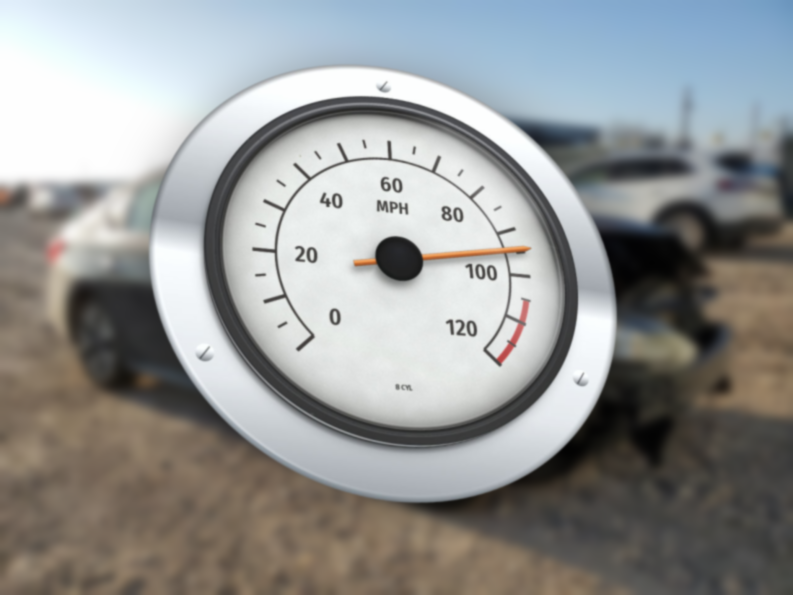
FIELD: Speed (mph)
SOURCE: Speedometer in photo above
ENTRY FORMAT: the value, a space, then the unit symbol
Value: 95 mph
